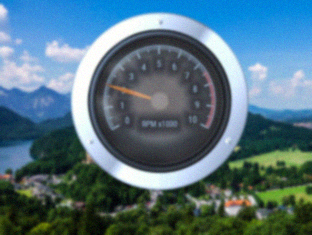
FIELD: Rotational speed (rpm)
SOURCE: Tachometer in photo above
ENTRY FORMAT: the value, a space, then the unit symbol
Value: 2000 rpm
